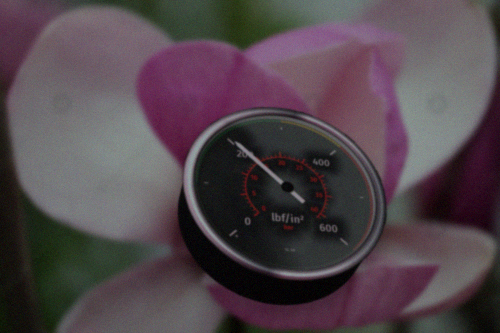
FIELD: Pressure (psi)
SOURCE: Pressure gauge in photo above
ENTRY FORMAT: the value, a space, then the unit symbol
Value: 200 psi
